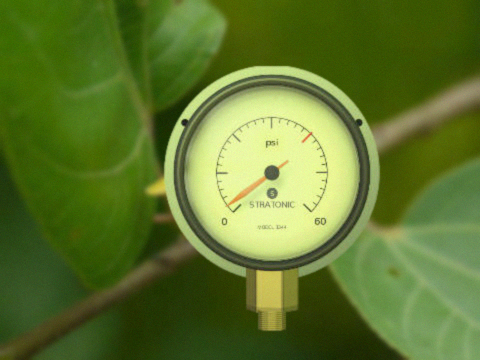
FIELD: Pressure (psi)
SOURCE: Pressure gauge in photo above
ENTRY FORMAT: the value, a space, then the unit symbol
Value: 2 psi
